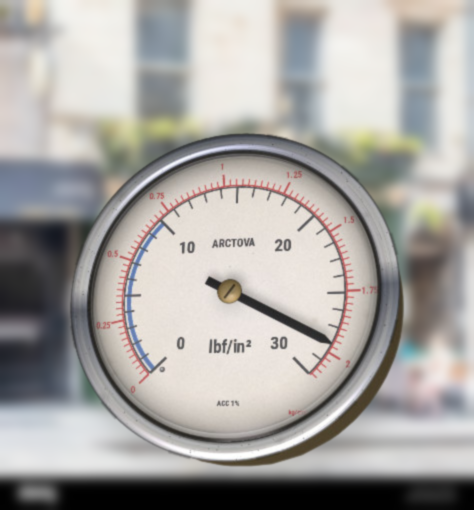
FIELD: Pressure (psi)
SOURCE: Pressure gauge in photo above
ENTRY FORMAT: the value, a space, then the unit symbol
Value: 28 psi
